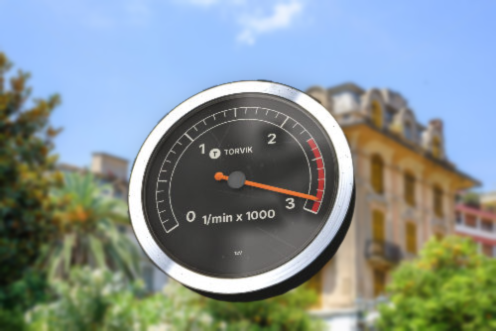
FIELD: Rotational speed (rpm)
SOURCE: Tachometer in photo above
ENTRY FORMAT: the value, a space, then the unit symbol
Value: 2900 rpm
